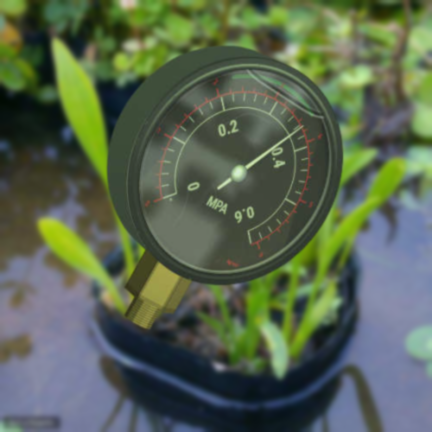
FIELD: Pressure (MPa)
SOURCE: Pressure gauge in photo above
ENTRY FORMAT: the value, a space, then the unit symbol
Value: 0.36 MPa
